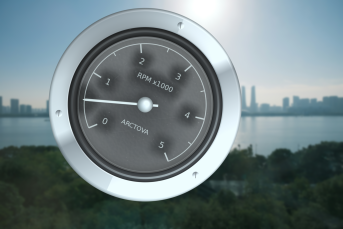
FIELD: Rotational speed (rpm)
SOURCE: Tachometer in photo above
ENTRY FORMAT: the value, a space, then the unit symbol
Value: 500 rpm
